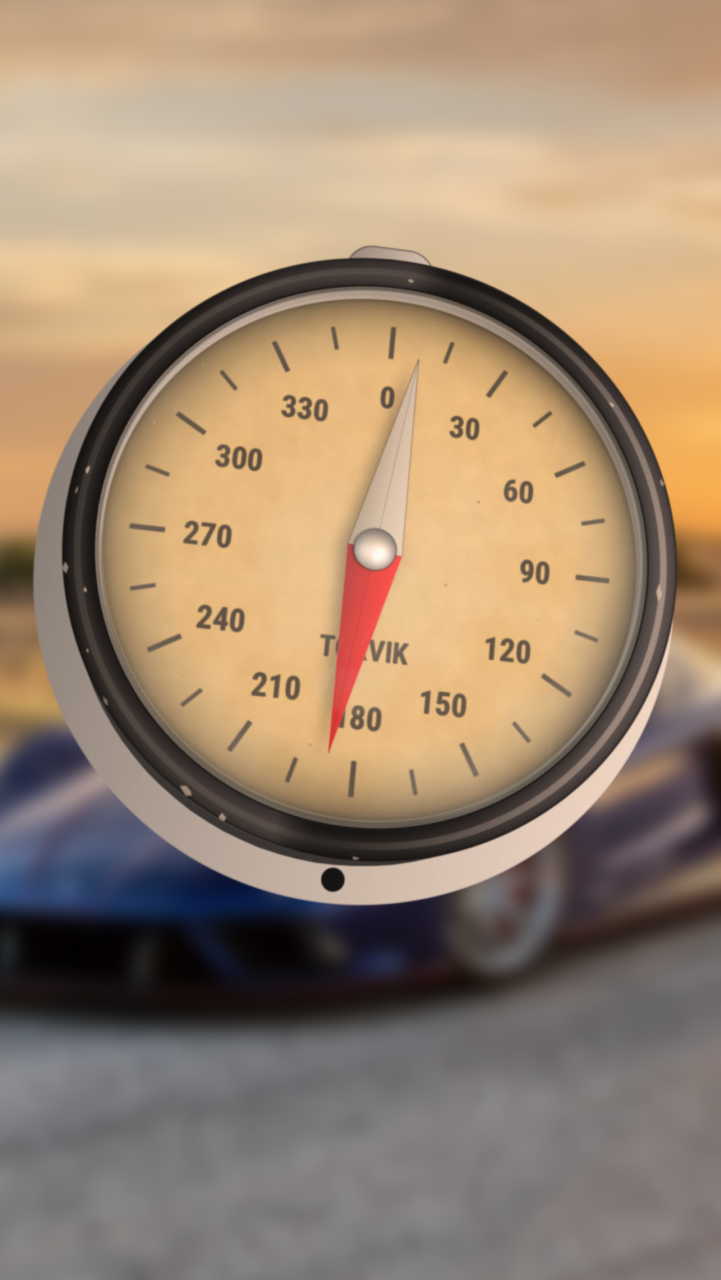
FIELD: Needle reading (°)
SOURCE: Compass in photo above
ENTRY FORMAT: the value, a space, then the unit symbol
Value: 187.5 °
